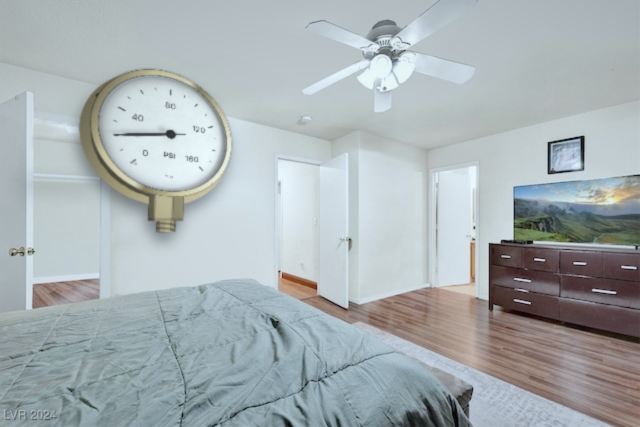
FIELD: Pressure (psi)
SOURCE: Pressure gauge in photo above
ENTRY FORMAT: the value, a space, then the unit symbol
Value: 20 psi
